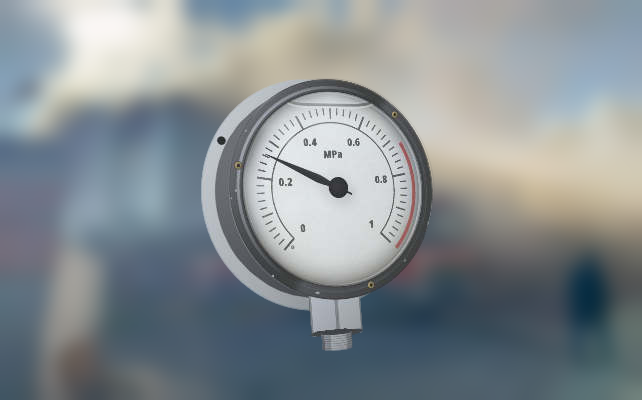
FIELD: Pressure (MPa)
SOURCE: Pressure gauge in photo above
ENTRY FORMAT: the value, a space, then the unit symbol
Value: 0.26 MPa
